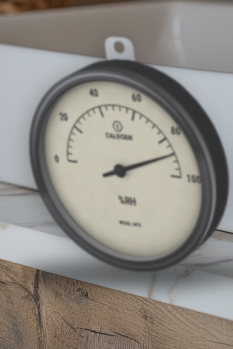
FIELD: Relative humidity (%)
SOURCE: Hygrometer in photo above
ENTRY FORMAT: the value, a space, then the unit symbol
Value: 88 %
